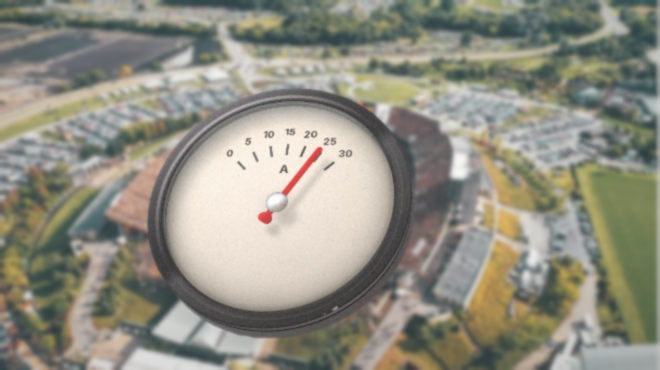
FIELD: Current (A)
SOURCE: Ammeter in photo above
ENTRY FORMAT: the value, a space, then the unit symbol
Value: 25 A
